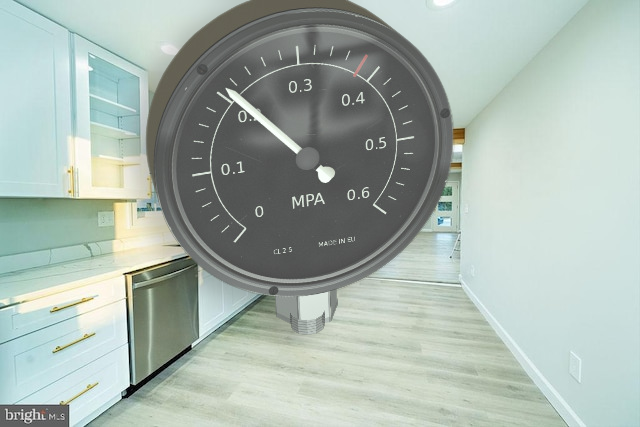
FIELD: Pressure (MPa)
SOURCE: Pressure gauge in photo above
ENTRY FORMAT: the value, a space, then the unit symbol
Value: 0.21 MPa
